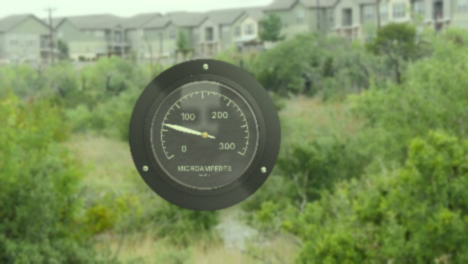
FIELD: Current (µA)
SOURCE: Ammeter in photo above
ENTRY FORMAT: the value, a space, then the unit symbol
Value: 60 µA
